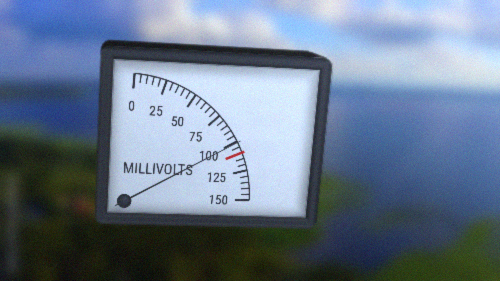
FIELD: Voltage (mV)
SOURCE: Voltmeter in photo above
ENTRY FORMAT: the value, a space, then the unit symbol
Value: 100 mV
